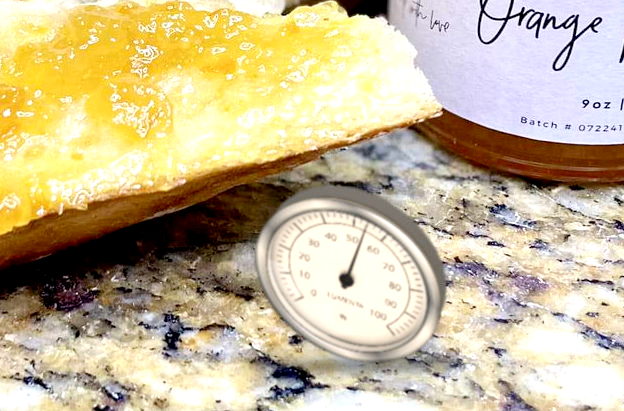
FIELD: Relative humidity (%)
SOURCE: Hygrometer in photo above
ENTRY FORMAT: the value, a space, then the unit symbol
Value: 54 %
